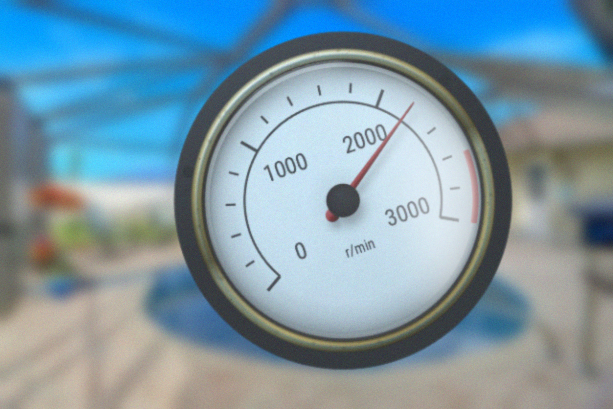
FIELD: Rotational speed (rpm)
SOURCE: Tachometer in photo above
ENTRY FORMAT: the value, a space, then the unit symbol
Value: 2200 rpm
